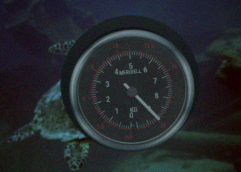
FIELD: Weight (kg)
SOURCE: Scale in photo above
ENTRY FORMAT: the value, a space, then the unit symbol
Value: 9 kg
